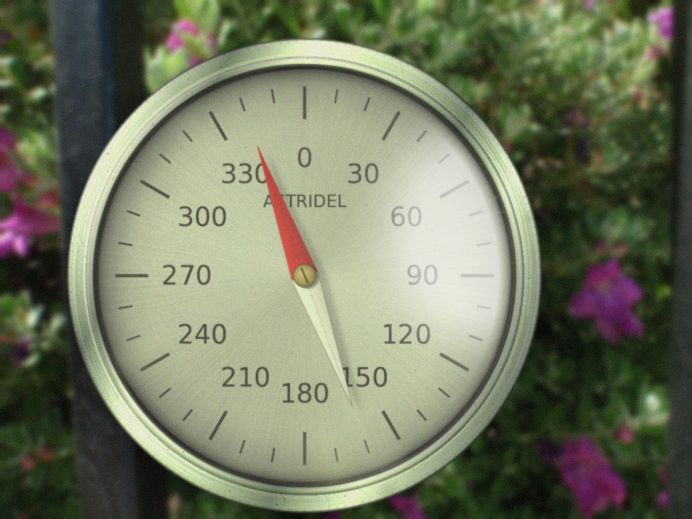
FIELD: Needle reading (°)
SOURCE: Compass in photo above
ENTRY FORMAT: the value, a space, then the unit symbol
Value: 340 °
